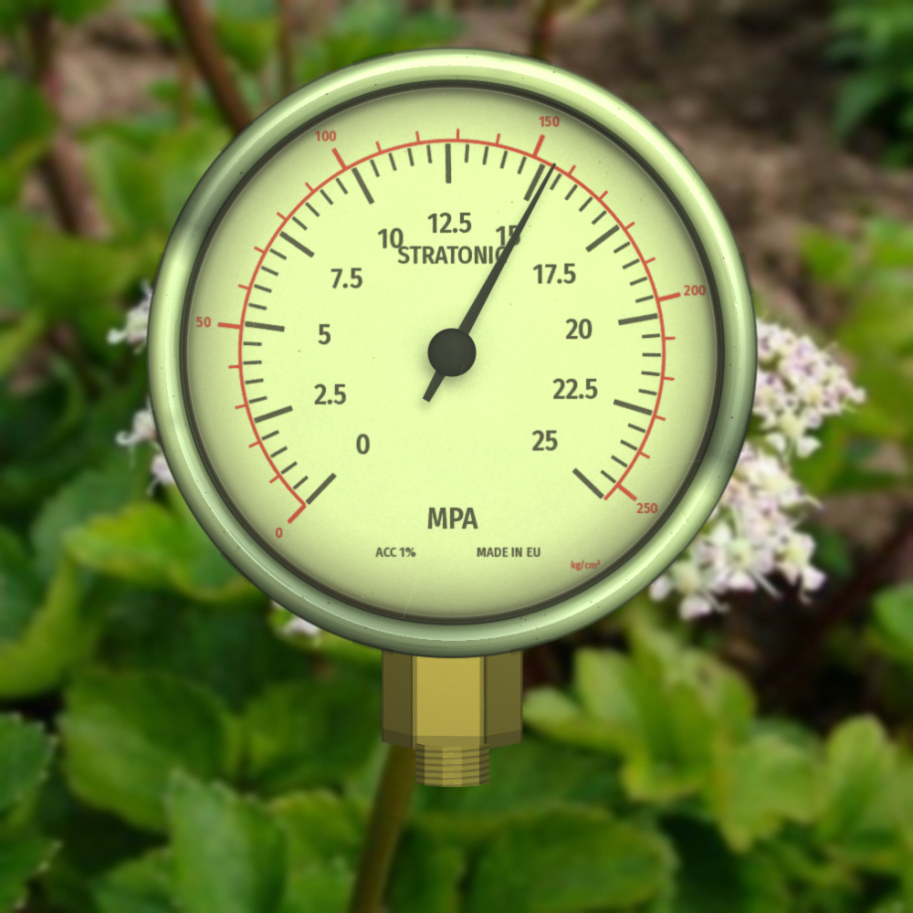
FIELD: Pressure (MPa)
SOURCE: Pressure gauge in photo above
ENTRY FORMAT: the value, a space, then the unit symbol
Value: 15.25 MPa
